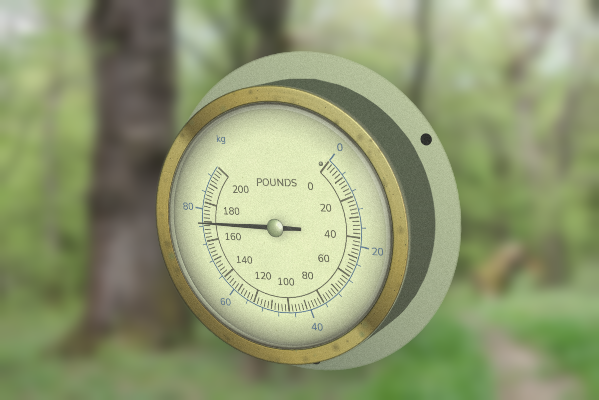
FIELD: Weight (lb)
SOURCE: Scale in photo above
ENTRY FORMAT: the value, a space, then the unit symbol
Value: 170 lb
